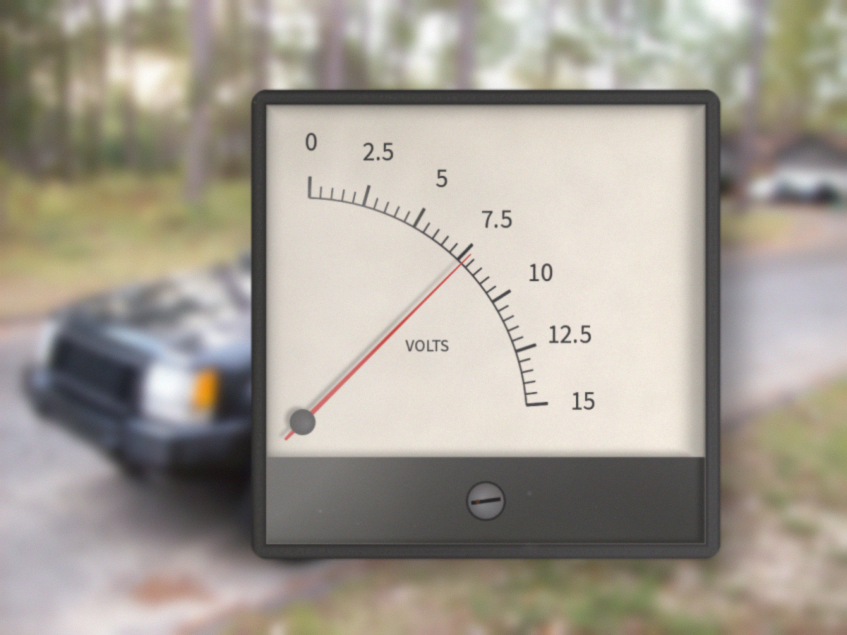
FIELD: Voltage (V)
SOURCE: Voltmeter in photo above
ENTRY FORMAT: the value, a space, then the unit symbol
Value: 7.75 V
